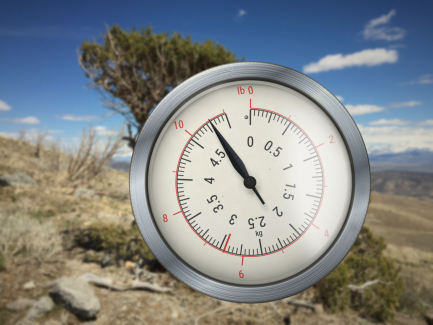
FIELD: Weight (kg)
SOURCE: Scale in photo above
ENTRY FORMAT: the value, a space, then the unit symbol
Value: 4.8 kg
